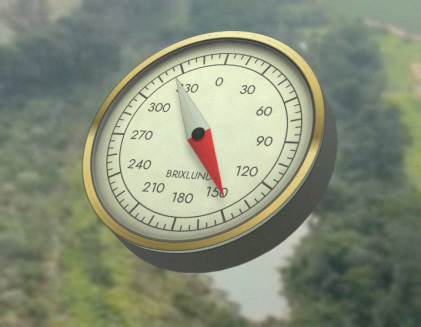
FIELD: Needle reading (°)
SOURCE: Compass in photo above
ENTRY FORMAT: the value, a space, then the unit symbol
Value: 145 °
